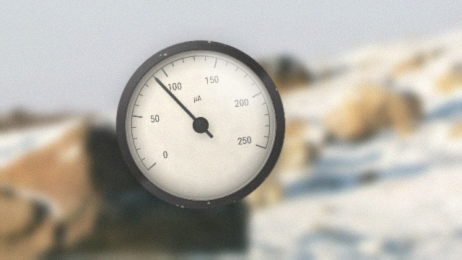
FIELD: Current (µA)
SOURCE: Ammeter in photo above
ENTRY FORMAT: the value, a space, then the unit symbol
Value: 90 µA
